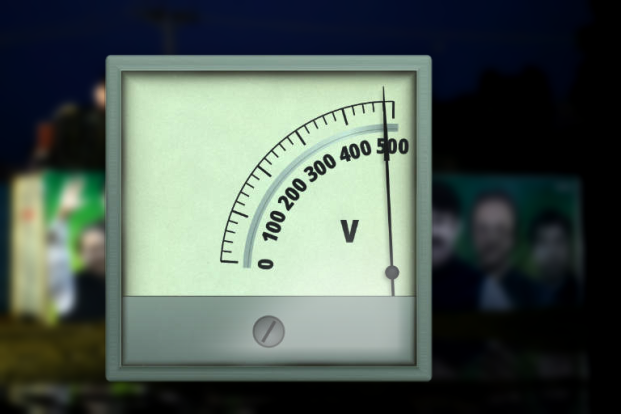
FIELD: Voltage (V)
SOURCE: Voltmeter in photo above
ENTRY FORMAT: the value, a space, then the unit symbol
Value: 480 V
